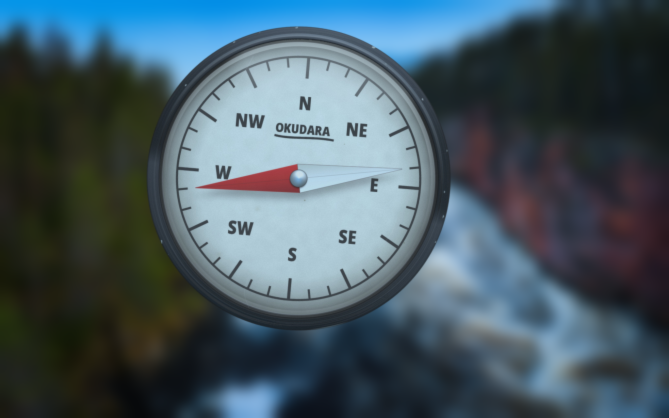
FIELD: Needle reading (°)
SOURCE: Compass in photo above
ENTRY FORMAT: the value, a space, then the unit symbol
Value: 260 °
